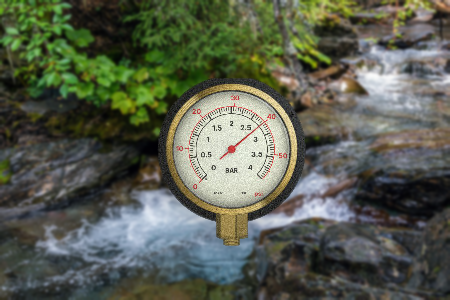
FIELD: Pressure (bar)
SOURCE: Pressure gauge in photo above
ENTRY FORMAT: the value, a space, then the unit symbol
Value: 2.75 bar
